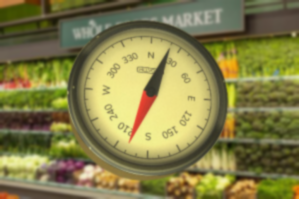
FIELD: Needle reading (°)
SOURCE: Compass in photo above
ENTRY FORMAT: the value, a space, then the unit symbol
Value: 200 °
